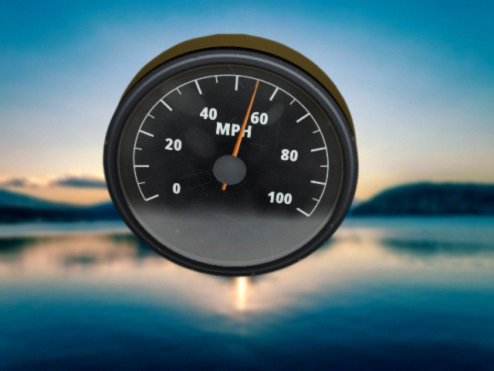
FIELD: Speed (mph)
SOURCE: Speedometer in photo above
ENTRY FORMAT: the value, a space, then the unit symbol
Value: 55 mph
